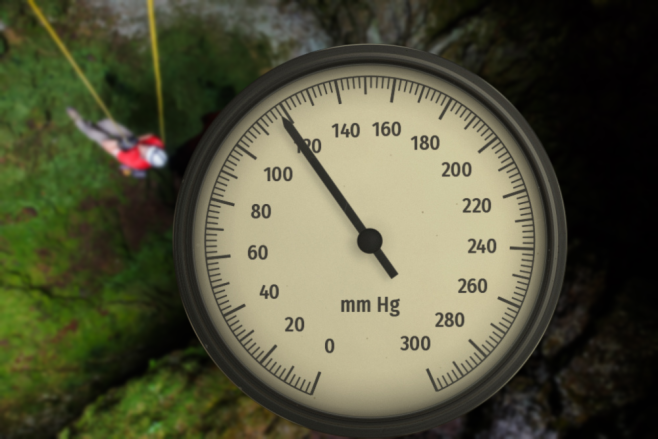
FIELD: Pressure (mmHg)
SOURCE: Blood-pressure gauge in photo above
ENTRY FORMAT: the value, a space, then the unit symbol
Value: 118 mmHg
